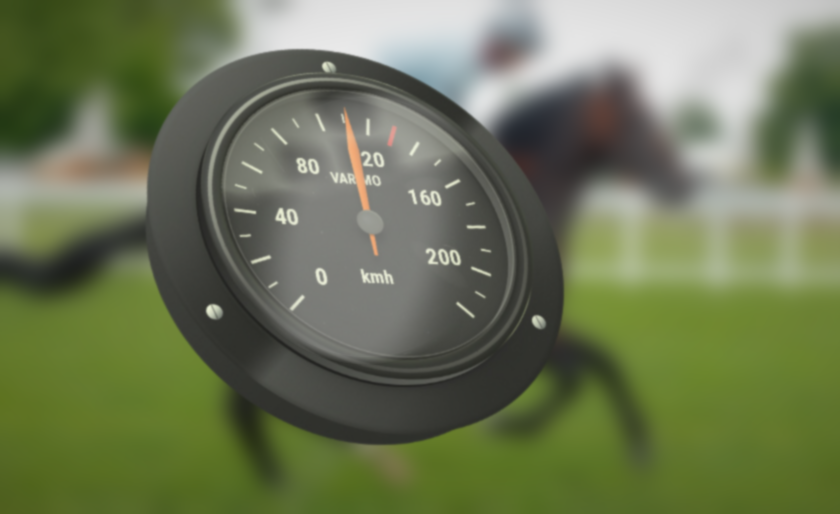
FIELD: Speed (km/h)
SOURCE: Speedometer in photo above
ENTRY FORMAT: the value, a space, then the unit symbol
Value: 110 km/h
